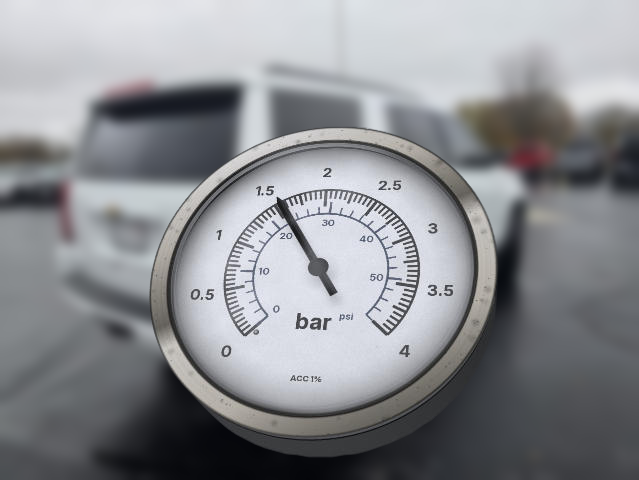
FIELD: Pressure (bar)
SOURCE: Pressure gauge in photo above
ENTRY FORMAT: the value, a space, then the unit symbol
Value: 1.55 bar
